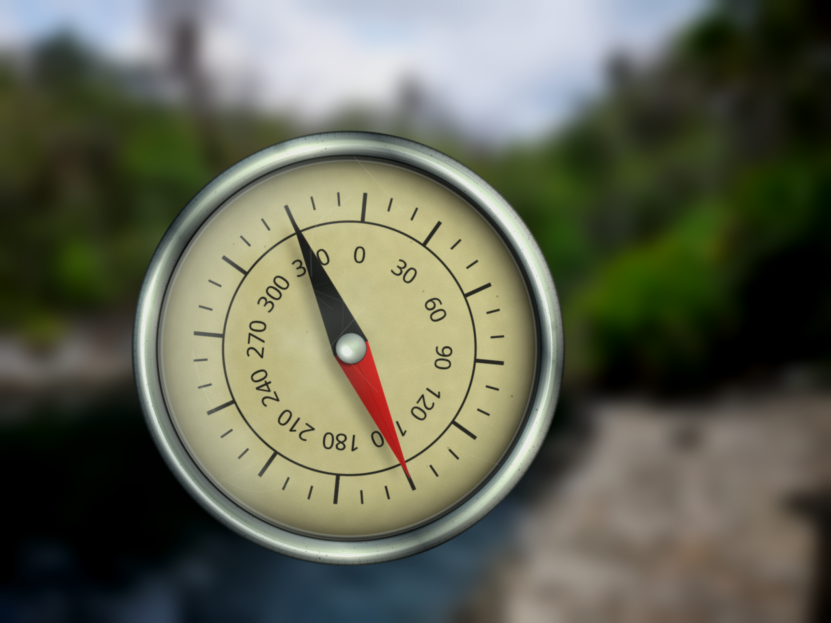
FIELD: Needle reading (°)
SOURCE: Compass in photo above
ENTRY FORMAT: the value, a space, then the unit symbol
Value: 150 °
